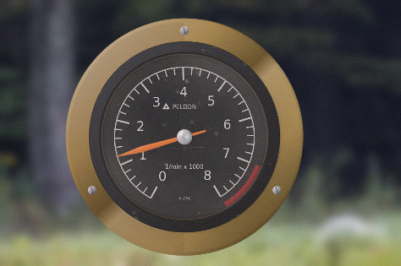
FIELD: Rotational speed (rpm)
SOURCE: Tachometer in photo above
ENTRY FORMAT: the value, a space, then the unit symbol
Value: 1200 rpm
